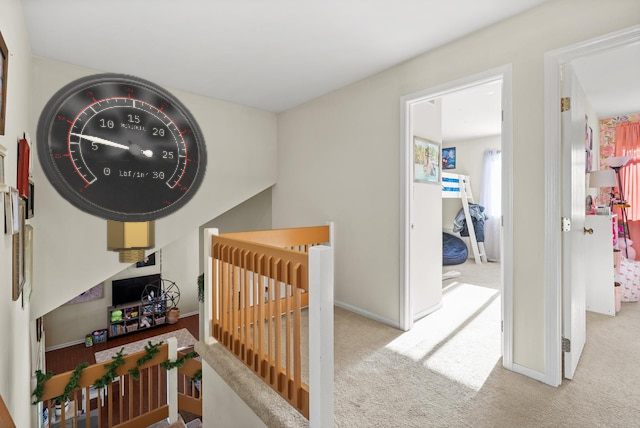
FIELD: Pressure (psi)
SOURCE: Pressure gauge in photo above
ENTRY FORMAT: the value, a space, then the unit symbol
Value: 6 psi
